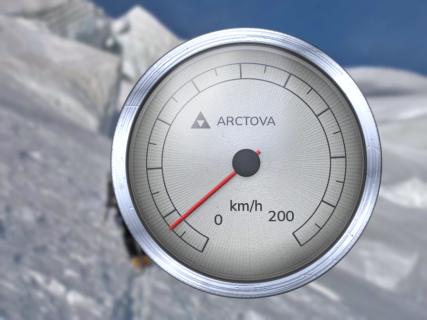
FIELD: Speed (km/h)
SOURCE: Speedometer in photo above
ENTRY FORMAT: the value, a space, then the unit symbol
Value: 15 km/h
